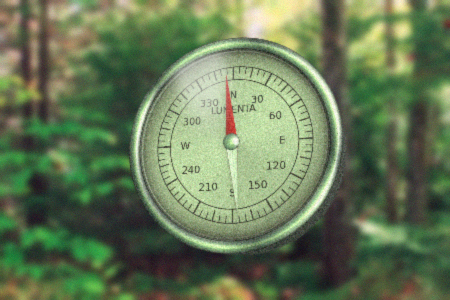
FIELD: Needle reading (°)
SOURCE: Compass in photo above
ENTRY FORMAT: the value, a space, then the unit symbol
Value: 355 °
